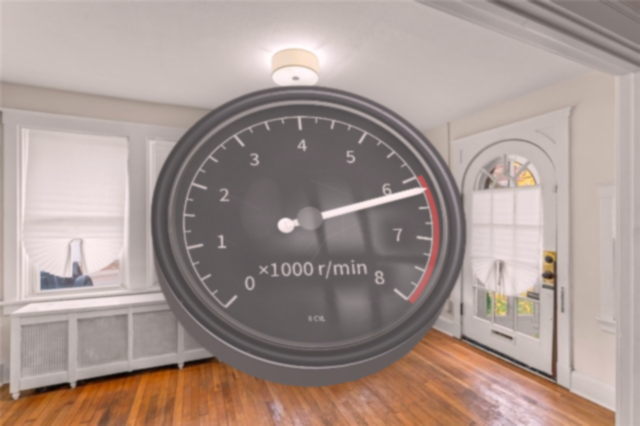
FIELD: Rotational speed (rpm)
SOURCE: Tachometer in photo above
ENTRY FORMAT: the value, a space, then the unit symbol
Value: 6250 rpm
